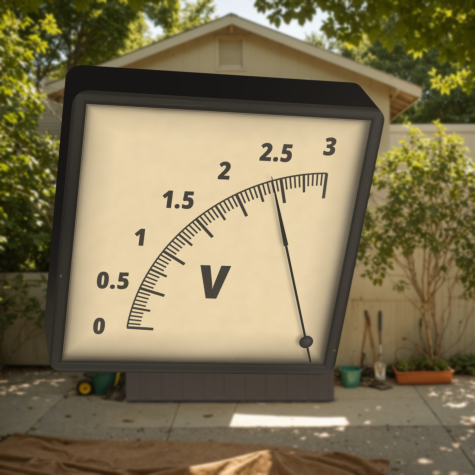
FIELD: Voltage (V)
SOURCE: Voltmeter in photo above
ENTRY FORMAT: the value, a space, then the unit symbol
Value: 2.4 V
